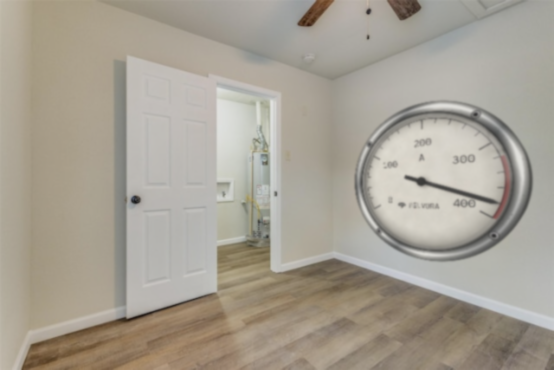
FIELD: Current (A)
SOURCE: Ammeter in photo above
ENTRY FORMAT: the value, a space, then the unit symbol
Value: 380 A
